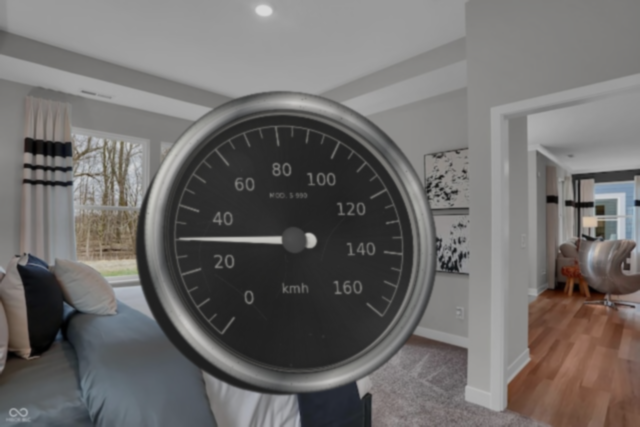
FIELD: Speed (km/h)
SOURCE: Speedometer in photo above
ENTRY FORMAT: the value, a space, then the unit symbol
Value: 30 km/h
